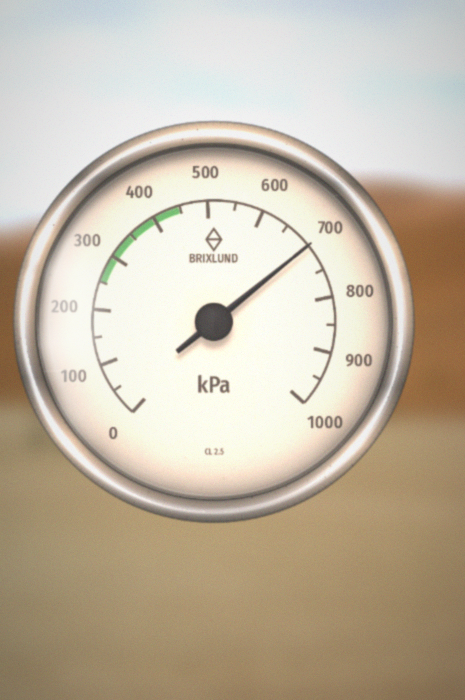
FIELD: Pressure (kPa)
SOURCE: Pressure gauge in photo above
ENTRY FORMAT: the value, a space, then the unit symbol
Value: 700 kPa
